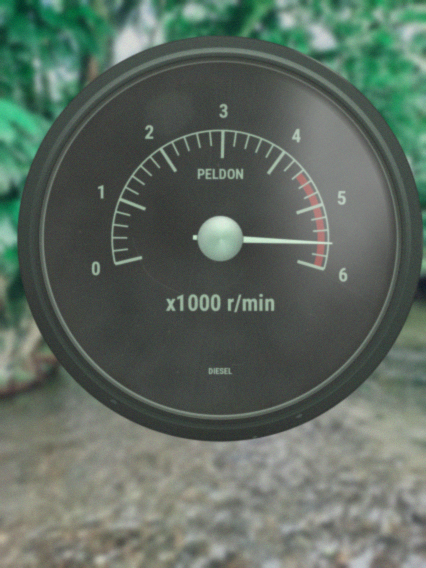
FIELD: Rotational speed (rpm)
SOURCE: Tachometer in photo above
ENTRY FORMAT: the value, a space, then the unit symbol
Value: 5600 rpm
